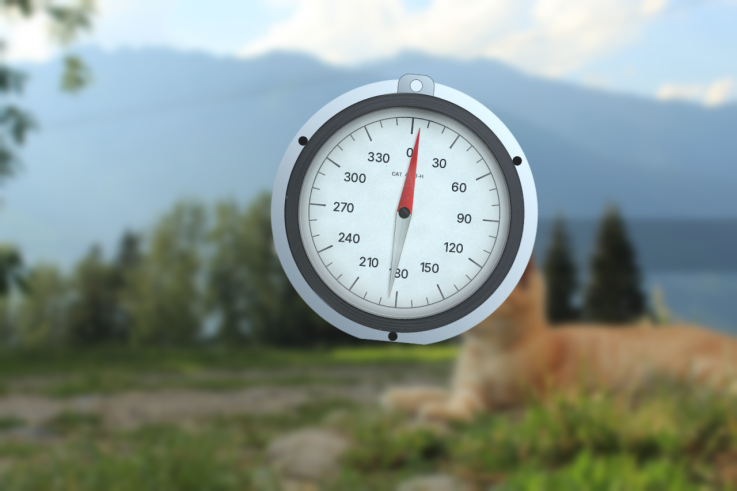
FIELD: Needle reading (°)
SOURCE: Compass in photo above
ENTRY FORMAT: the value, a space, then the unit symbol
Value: 5 °
